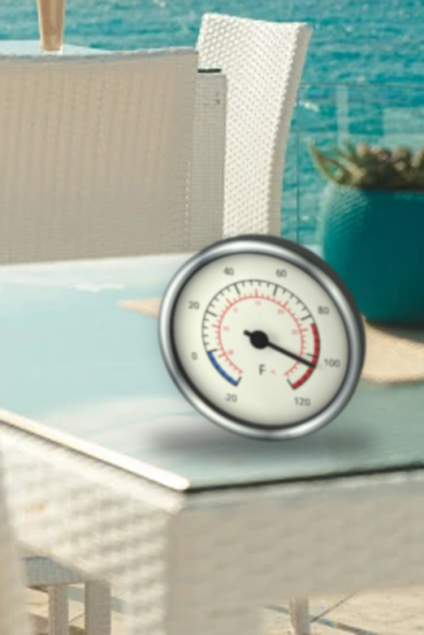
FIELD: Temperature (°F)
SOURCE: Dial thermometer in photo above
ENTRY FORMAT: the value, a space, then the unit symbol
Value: 104 °F
